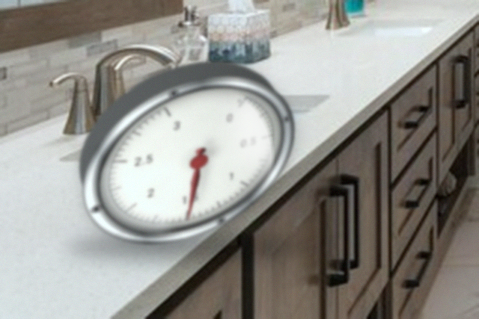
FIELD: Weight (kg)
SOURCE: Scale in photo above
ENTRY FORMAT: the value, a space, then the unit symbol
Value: 1.5 kg
